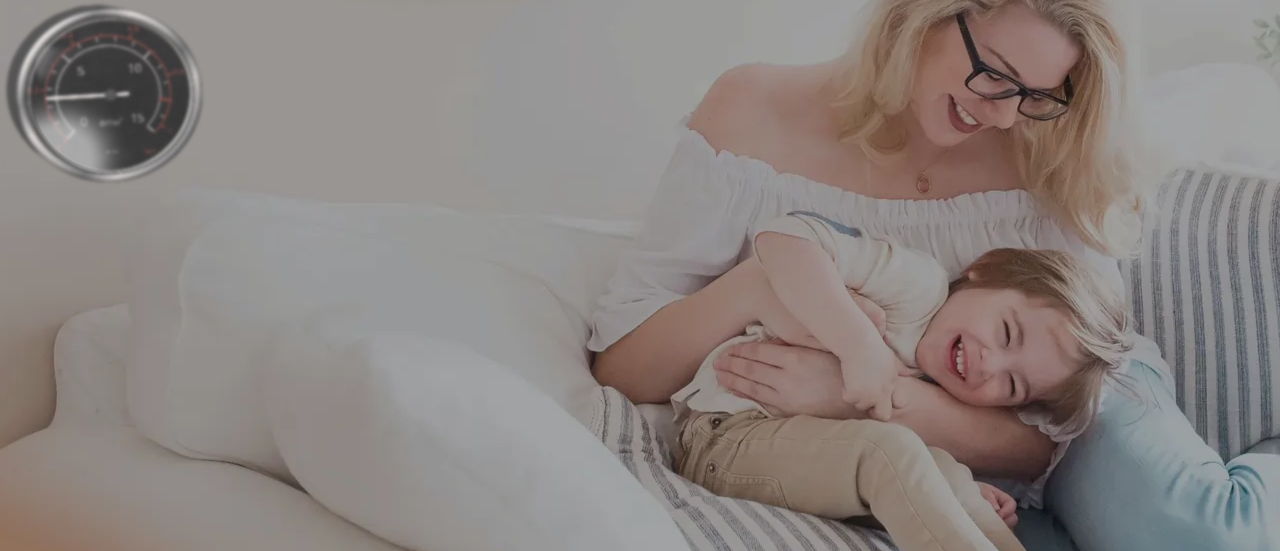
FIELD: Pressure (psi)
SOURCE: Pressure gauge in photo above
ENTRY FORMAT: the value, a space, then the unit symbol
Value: 2.5 psi
